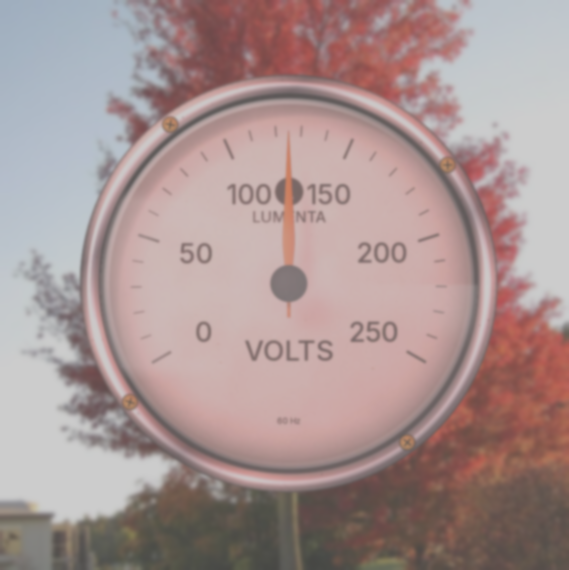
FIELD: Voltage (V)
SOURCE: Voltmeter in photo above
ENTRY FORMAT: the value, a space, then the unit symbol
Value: 125 V
